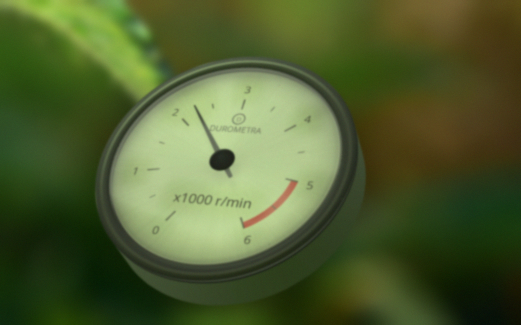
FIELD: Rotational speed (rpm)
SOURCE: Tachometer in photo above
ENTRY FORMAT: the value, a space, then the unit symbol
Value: 2250 rpm
